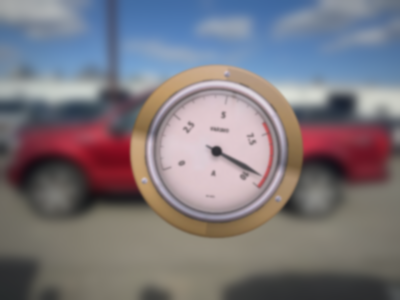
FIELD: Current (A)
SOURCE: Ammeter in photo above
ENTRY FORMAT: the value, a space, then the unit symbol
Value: 9.5 A
